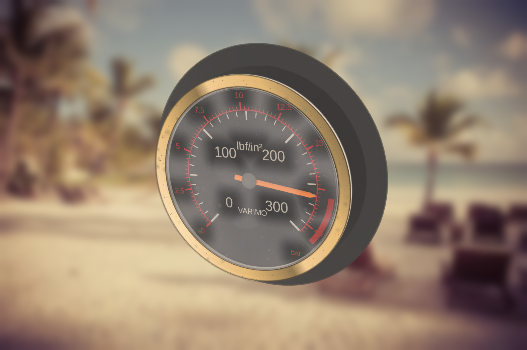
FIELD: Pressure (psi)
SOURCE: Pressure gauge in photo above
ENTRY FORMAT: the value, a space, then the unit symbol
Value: 260 psi
